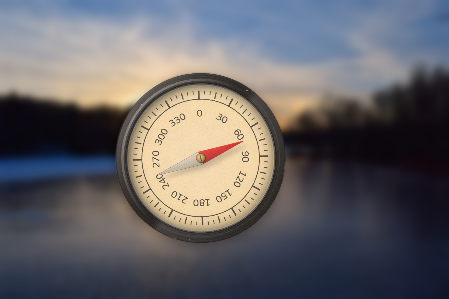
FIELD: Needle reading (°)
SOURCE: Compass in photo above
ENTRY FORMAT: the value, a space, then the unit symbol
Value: 70 °
